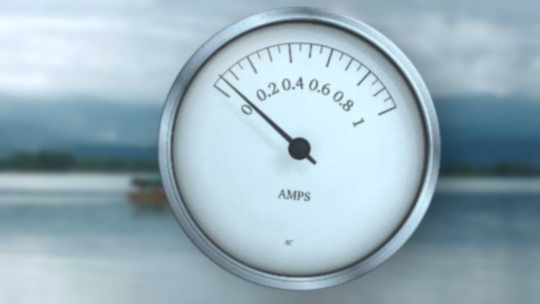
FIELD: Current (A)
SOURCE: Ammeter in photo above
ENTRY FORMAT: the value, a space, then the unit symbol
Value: 0.05 A
